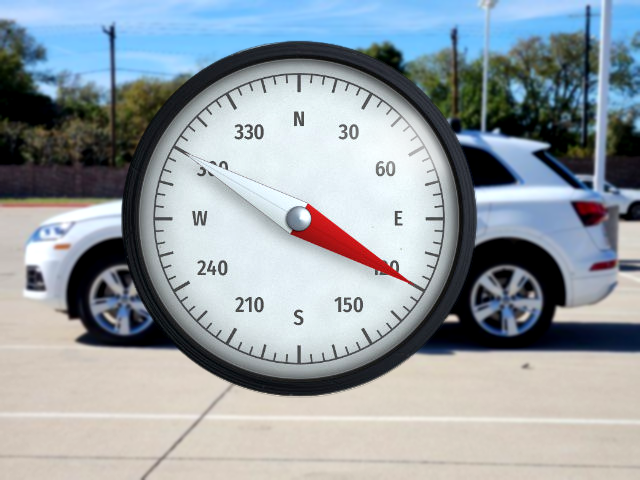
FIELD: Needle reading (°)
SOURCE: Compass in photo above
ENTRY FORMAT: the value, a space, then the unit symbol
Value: 120 °
